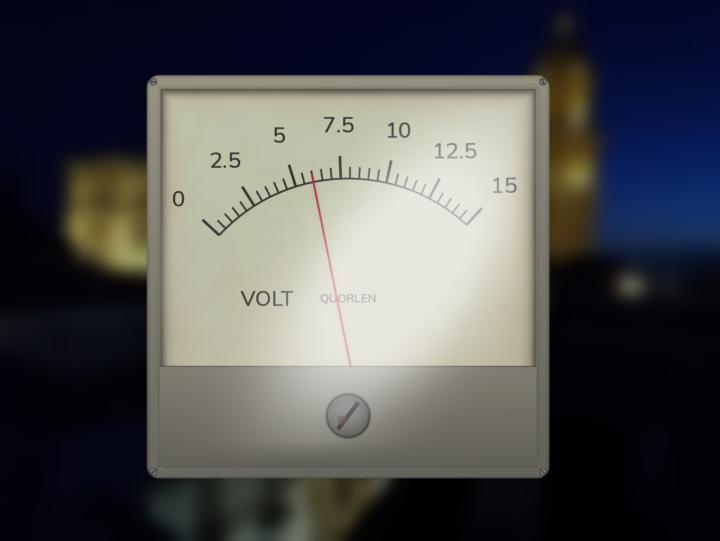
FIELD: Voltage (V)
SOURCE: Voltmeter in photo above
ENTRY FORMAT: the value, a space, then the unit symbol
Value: 6 V
